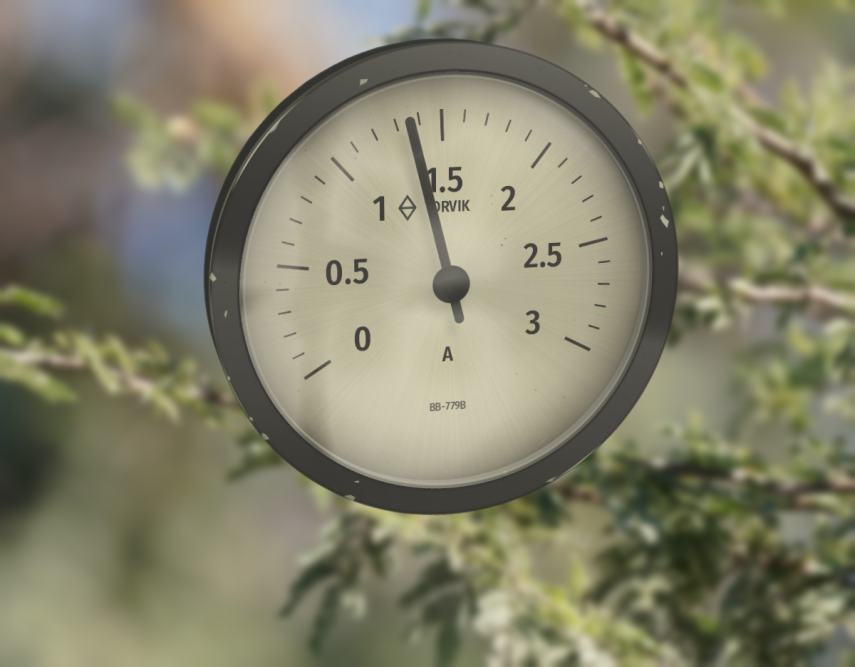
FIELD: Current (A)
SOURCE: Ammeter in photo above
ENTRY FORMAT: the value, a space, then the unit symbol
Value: 1.35 A
